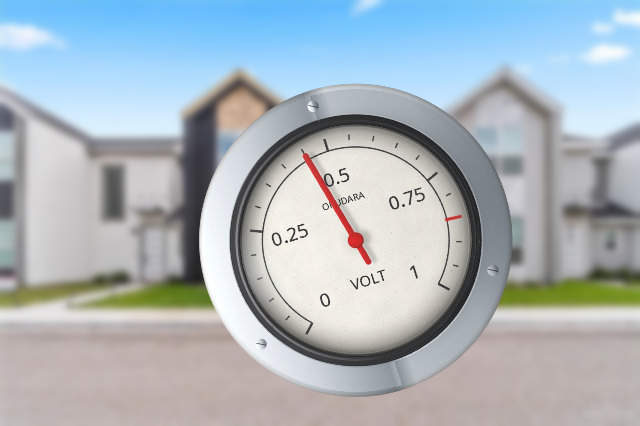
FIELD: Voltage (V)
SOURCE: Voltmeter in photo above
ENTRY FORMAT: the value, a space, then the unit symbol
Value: 0.45 V
